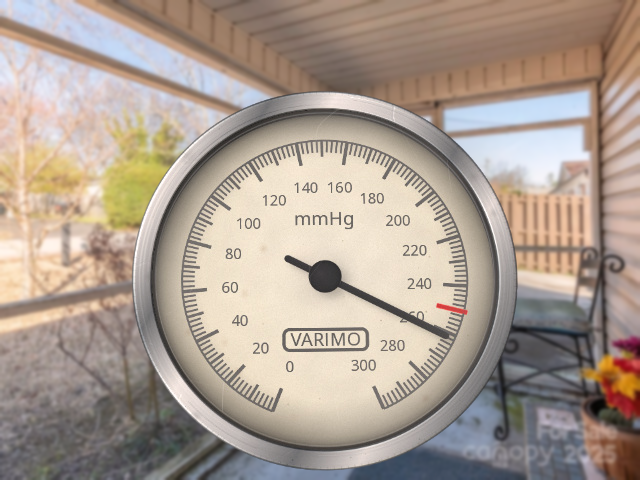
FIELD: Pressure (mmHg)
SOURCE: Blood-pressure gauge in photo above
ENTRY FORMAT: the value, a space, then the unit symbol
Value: 262 mmHg
